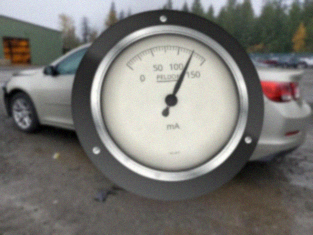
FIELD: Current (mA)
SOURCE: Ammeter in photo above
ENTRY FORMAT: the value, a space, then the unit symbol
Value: 125 mA
